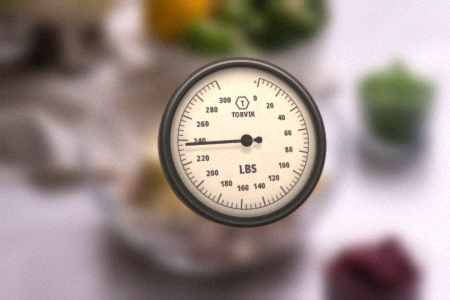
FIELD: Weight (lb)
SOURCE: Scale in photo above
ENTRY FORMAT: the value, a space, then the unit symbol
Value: 236 lb
